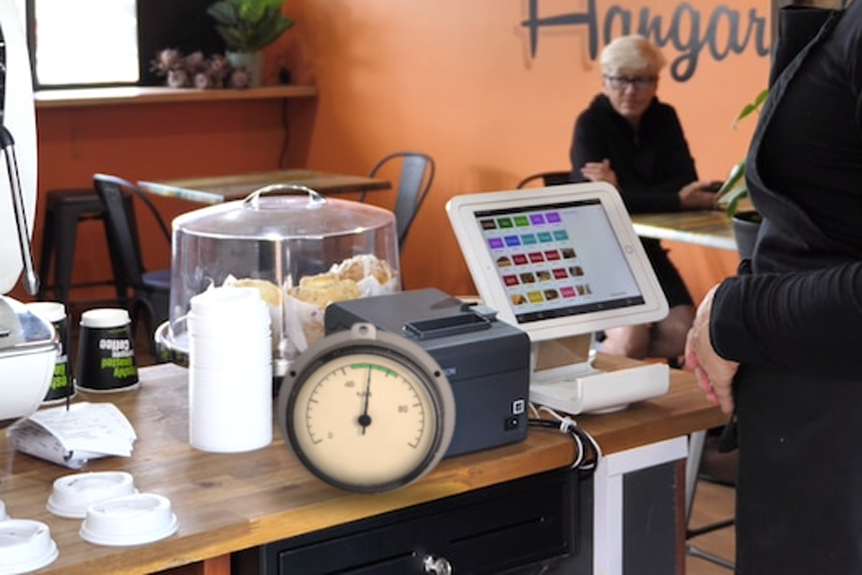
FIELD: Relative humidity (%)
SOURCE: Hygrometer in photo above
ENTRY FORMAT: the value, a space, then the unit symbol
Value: 52 %
